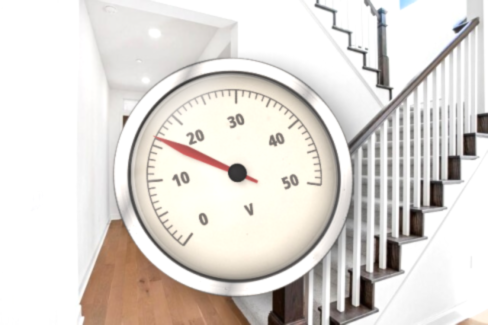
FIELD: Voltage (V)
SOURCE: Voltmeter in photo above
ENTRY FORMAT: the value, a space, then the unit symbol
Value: 16 V
